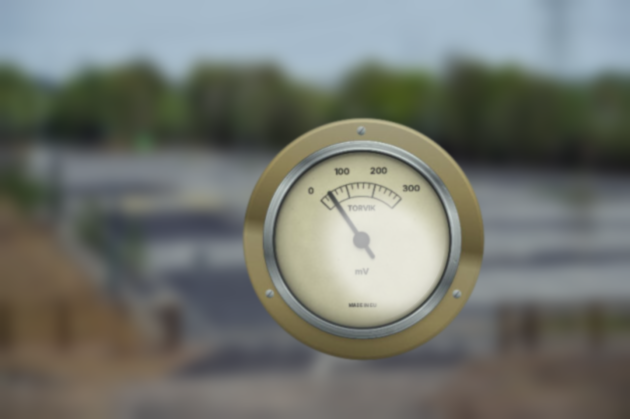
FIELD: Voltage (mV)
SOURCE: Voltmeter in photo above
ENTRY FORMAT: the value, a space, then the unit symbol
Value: 40 mV
